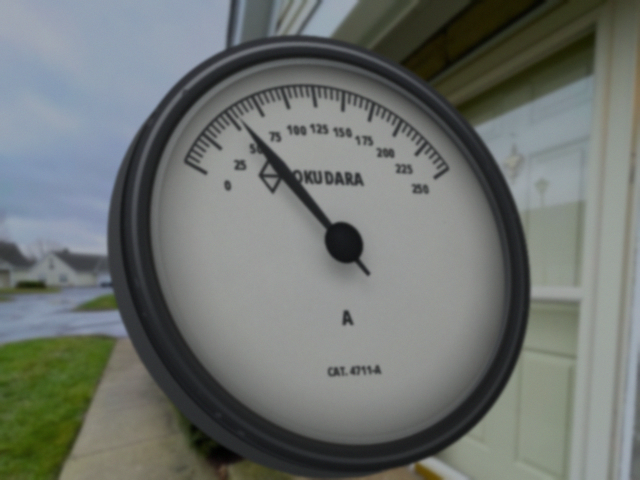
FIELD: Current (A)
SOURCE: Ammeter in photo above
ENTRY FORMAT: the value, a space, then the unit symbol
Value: 50 A
